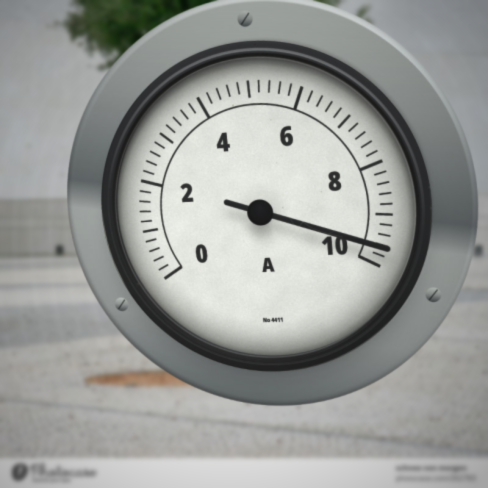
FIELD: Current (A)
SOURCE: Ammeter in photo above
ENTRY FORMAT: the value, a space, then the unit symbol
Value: 9.6 A
